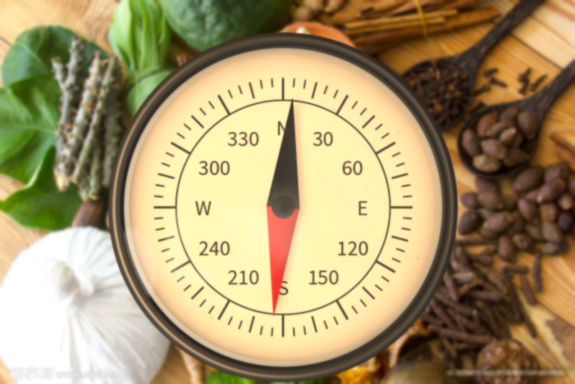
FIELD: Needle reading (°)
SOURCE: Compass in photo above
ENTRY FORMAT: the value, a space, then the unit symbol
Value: 185 °
